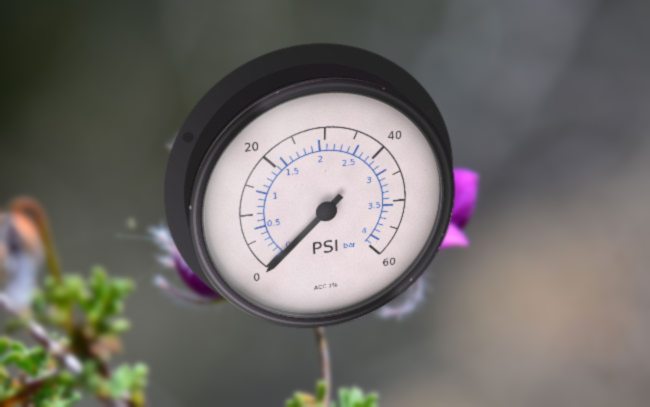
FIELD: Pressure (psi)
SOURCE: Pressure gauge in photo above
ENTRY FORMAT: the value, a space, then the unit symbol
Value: 0 psi
